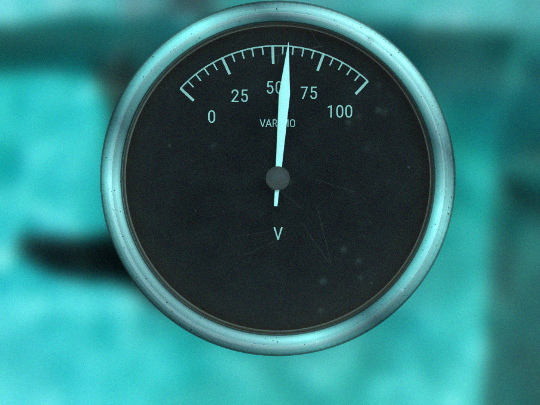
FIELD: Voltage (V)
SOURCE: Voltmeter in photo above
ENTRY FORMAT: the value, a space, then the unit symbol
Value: 57.5 V
